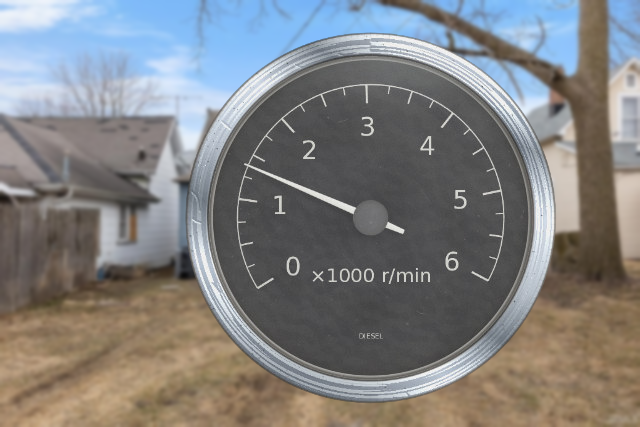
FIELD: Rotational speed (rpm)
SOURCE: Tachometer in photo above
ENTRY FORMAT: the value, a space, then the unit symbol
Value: 1375 rpm
